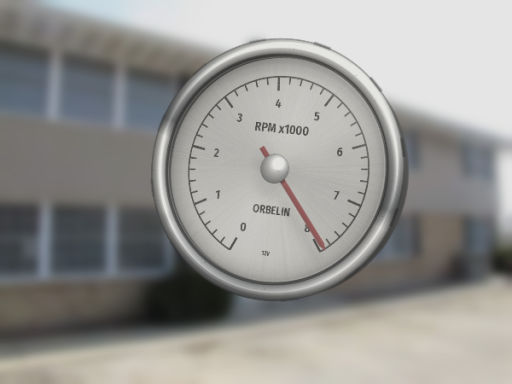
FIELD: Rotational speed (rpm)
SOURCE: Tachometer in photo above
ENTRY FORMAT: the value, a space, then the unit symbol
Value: 7900 rpm
